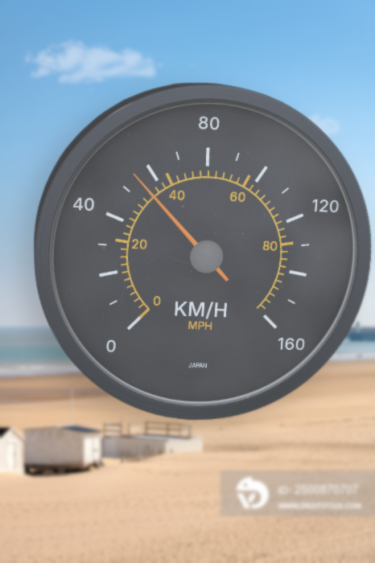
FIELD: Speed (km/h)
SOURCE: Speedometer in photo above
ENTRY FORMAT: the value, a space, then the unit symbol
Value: 55 km/h
